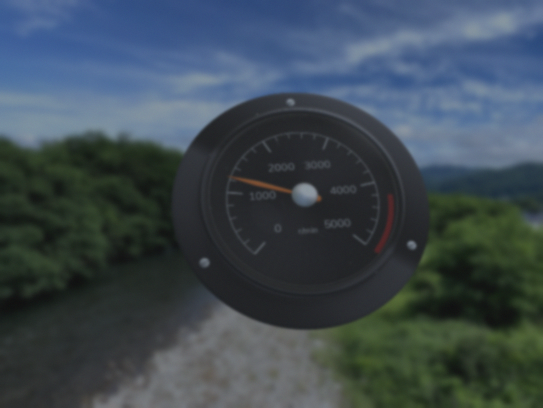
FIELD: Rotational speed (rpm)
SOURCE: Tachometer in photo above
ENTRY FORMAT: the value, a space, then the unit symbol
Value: 1200 rpm
